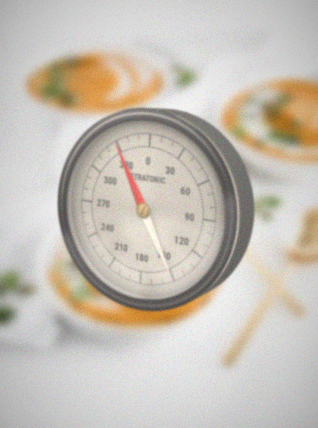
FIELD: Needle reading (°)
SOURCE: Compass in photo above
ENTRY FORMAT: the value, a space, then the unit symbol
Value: 330 °
